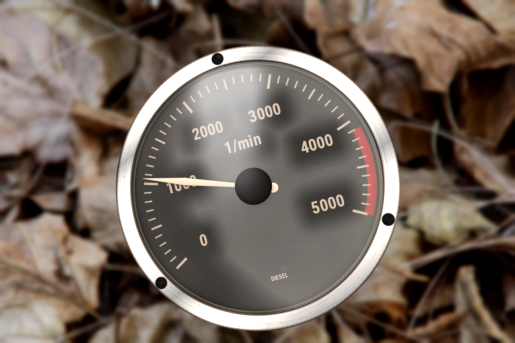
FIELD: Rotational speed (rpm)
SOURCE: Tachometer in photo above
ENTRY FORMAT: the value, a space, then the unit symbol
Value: 1050 rpm
